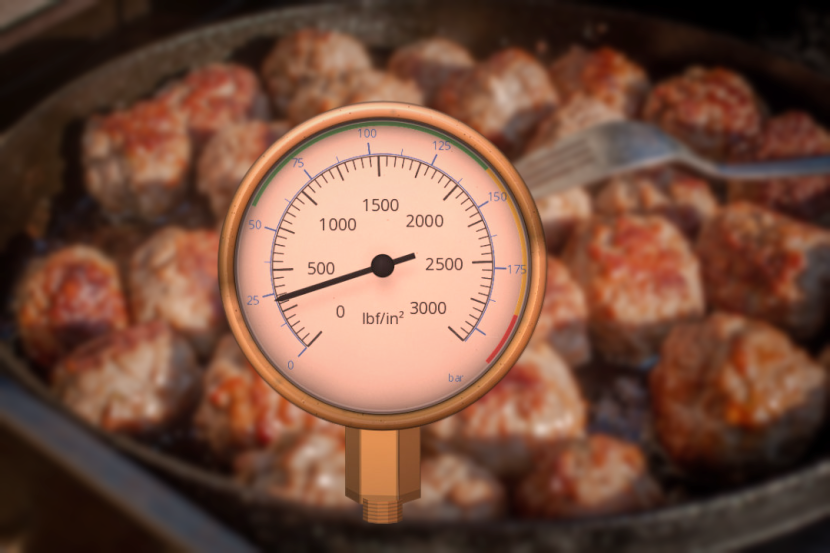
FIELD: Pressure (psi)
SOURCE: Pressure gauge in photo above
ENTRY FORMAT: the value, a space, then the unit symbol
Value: 325 psi
